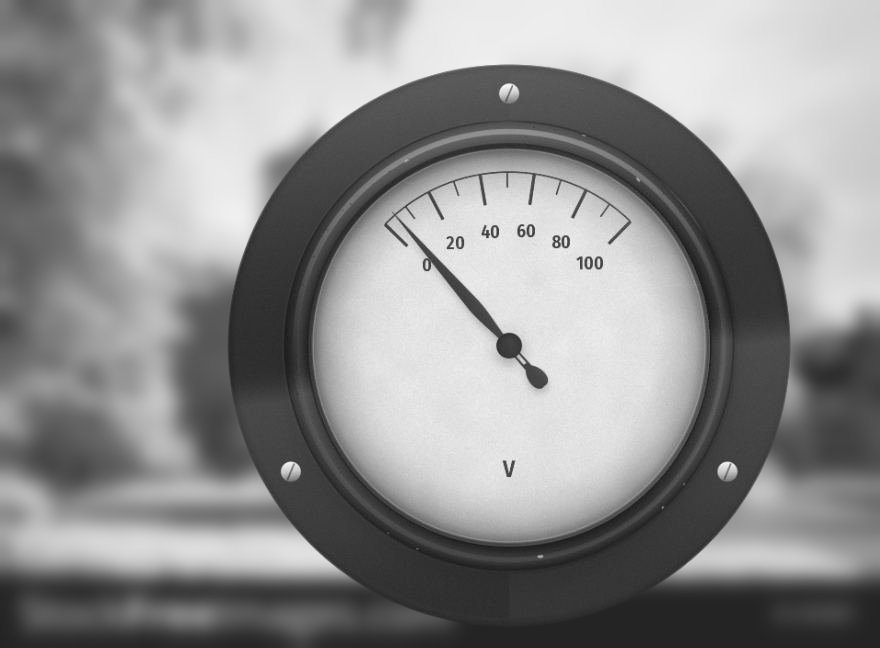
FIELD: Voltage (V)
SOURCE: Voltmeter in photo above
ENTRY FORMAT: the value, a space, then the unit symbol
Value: 5 V
